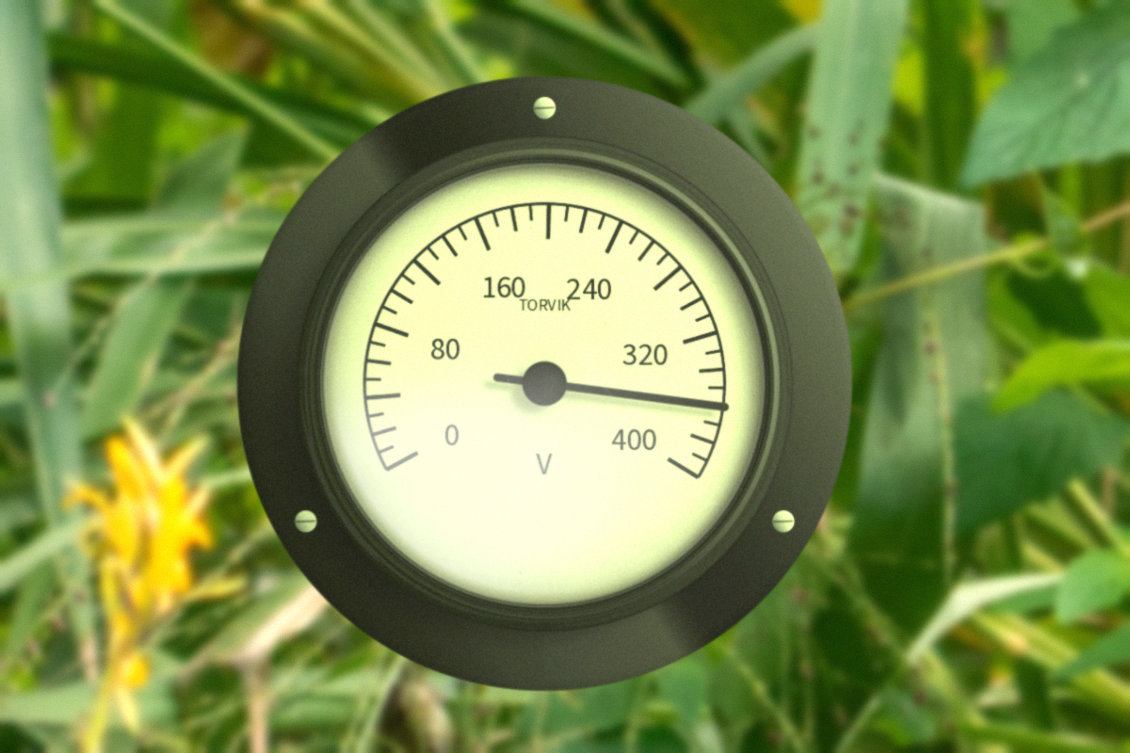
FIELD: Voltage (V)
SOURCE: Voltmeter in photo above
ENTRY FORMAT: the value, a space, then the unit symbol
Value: 360 V
